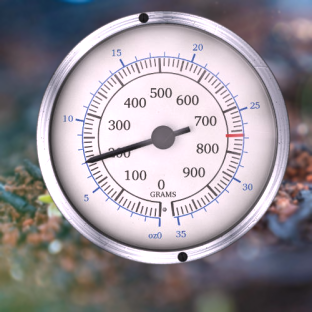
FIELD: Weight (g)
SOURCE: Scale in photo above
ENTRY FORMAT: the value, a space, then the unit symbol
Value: 200 g
